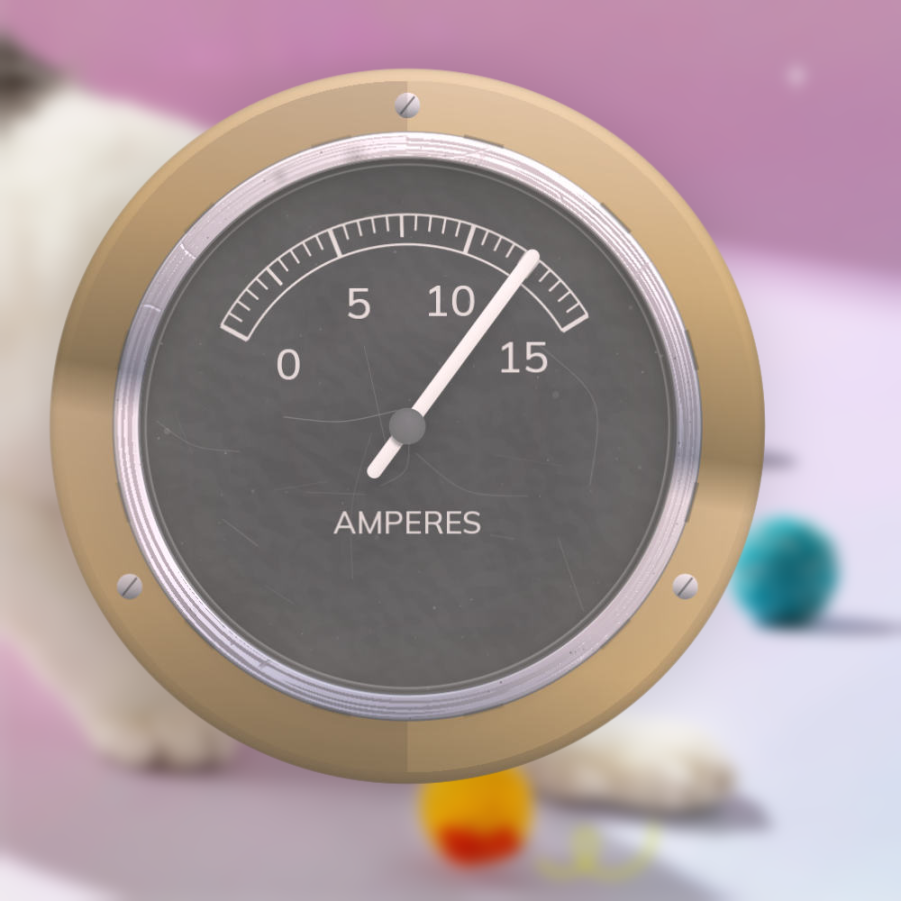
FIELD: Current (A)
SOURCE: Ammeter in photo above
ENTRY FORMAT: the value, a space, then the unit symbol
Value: 12.25 A
